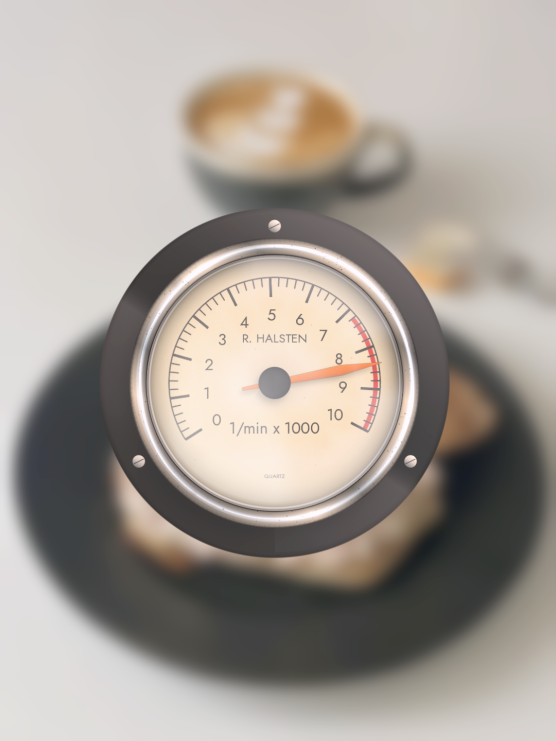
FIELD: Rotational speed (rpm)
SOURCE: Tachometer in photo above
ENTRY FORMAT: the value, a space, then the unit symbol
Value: 8400 rpm
